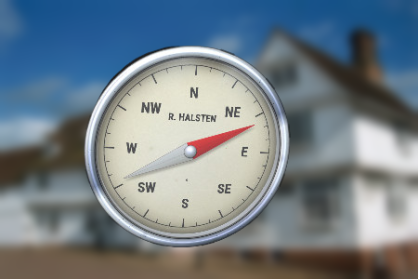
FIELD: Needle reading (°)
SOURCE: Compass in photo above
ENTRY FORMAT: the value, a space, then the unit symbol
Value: 65 °
